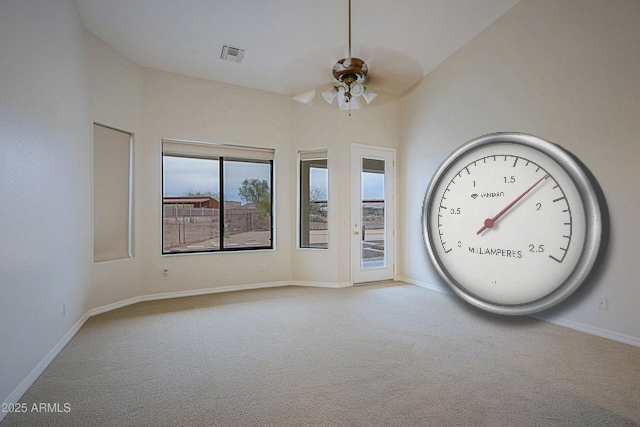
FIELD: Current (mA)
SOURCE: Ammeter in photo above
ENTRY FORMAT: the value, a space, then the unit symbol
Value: 1.8 mA
